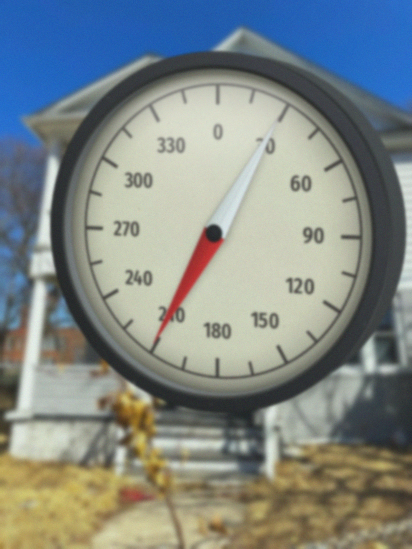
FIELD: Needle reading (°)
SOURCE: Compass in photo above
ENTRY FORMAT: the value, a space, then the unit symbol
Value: 210 °
